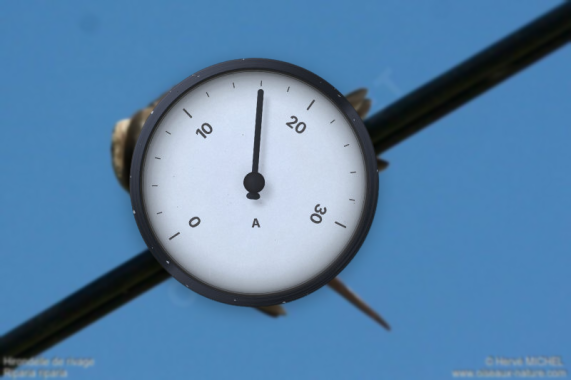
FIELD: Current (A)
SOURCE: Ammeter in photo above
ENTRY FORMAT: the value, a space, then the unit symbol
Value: 16 A
